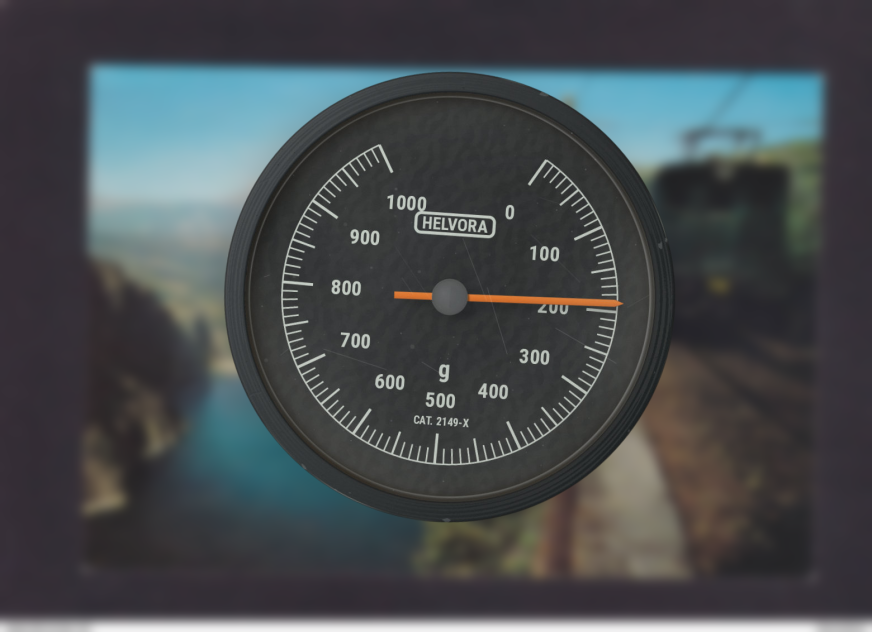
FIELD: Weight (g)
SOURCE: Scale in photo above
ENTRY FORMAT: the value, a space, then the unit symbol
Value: 190 g
